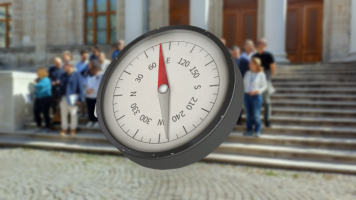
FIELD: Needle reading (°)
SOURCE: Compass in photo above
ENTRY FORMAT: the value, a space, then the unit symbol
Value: 80 °
